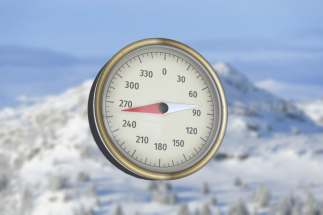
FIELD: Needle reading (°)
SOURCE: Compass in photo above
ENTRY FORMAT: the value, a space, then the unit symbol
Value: 260 °
